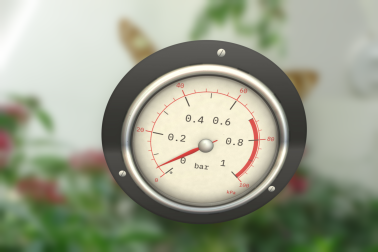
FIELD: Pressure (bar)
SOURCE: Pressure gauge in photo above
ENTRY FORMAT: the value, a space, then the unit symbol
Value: 0.05 bar
